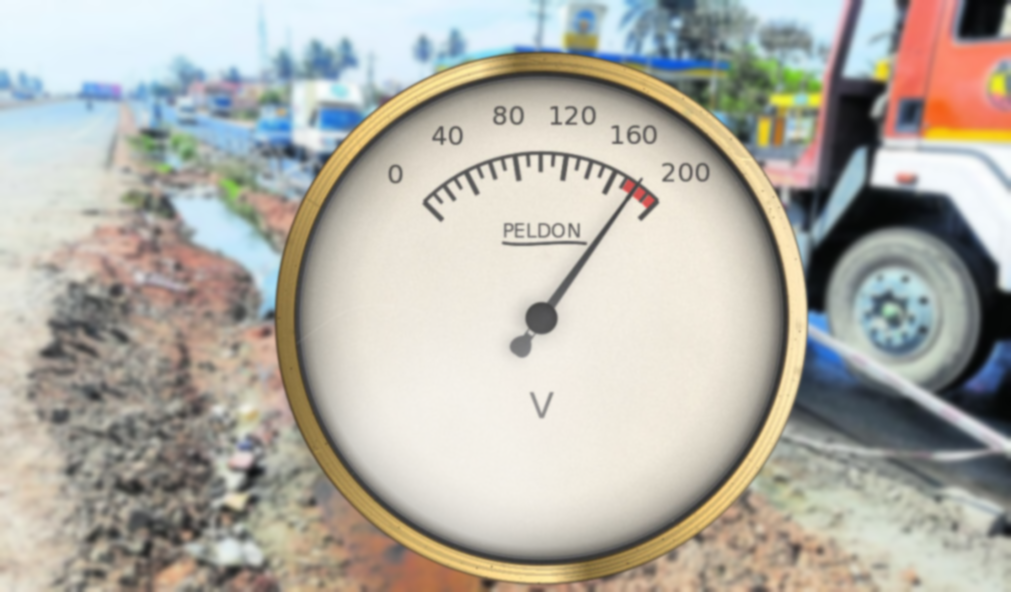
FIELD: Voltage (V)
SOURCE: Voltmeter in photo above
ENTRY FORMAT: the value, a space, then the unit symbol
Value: 180 V
